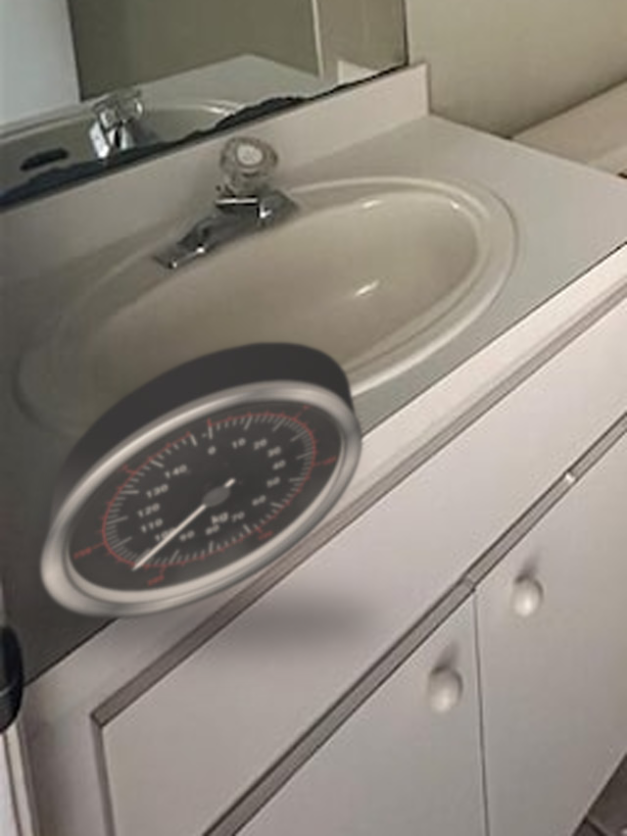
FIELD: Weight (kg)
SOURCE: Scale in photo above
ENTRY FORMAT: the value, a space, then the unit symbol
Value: 100 kg
